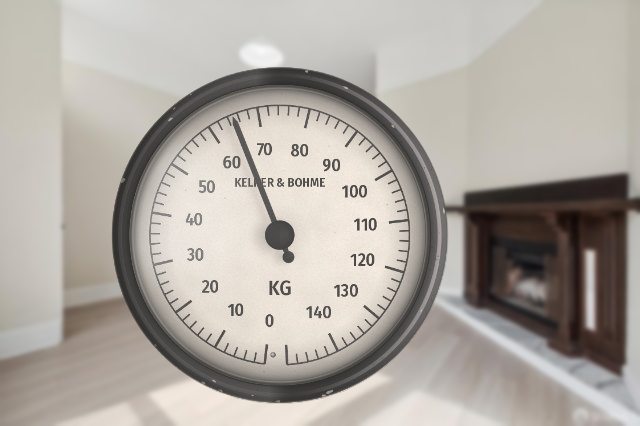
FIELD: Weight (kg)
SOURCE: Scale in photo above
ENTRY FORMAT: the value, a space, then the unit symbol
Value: 65 kg
